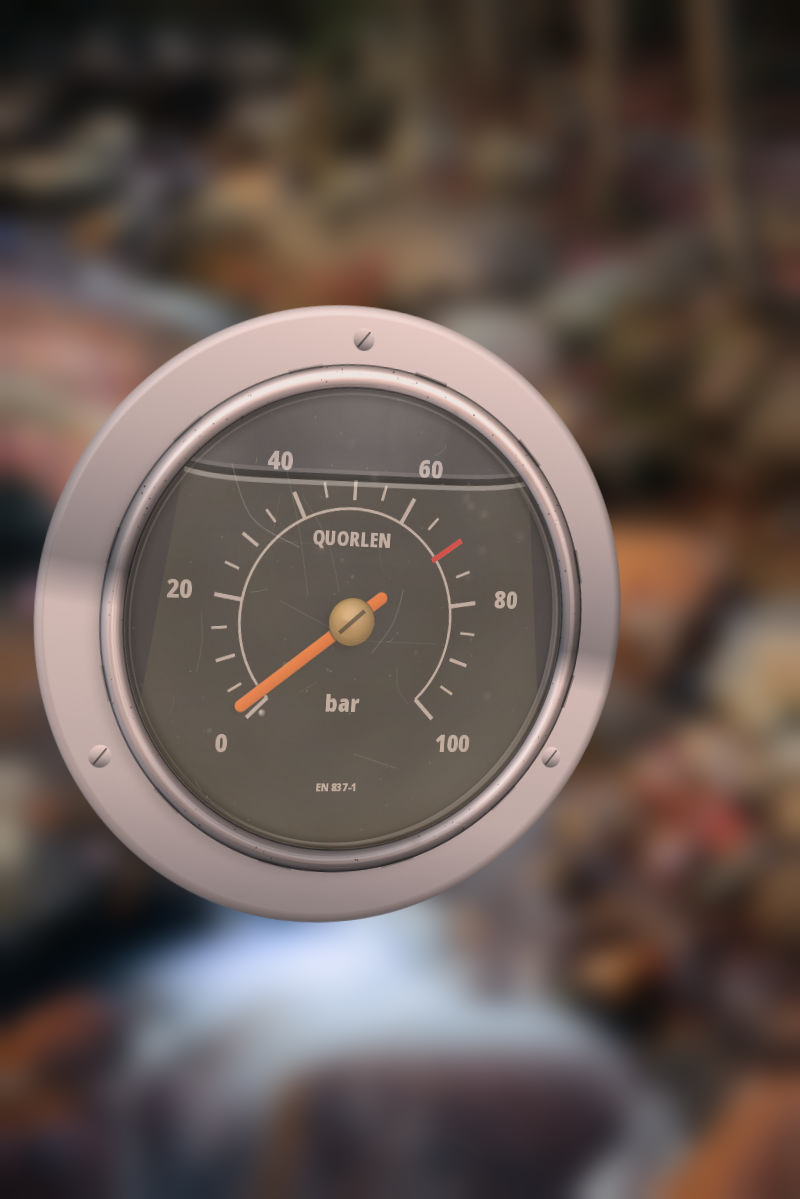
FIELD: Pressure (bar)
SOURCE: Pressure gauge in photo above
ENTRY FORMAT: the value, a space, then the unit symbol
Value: 2.5 bar
